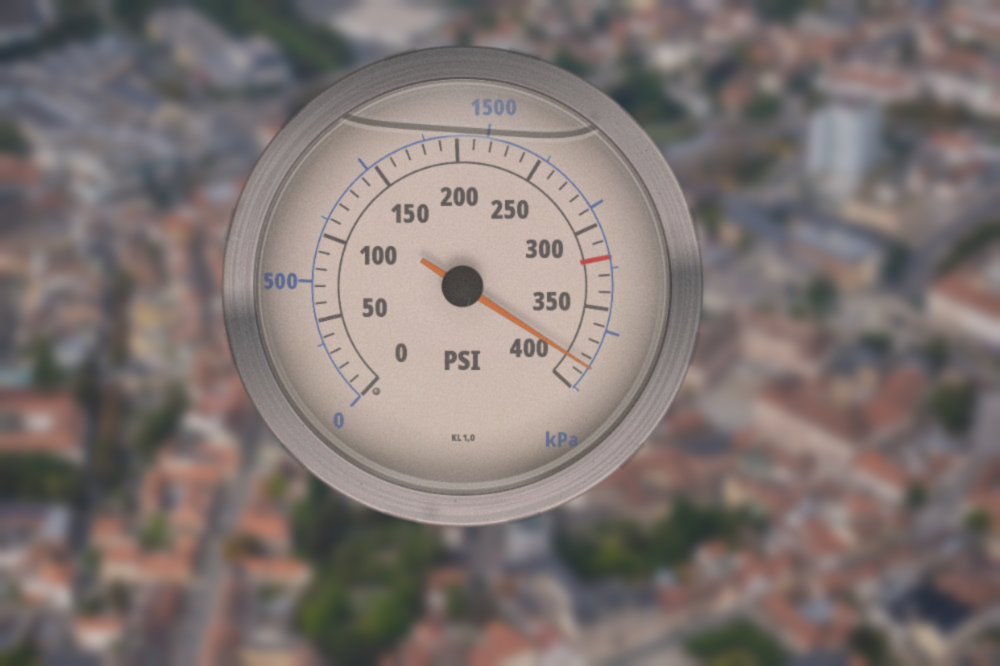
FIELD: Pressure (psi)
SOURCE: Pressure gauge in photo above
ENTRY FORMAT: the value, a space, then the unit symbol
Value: 385 psi
